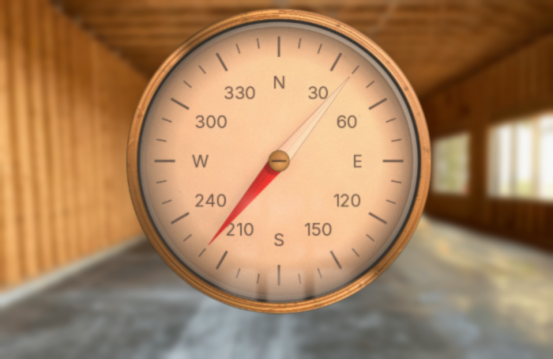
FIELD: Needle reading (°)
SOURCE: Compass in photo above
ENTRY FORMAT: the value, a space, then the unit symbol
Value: 220 °
